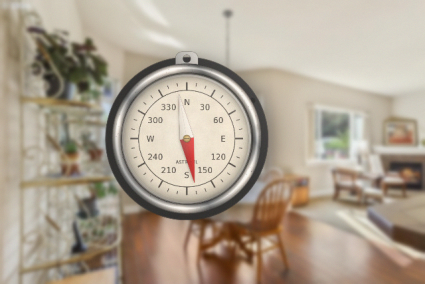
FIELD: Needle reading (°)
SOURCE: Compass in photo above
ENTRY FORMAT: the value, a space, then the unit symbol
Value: 170 °
